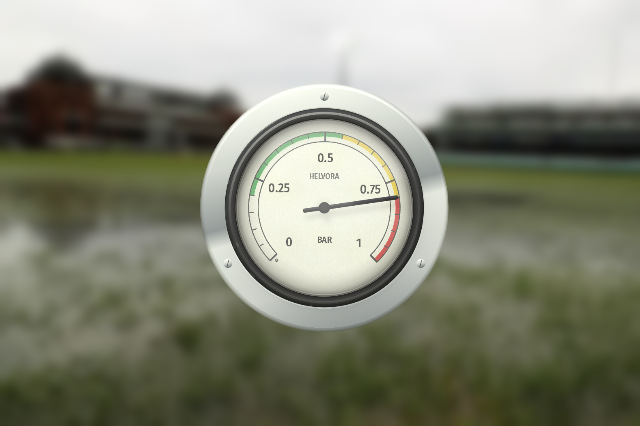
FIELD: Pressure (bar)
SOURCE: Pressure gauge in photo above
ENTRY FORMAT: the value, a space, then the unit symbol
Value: 0.8 bar
